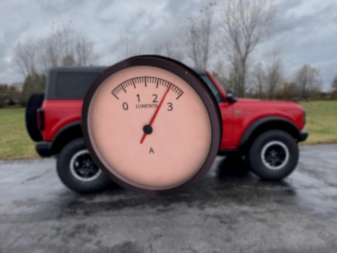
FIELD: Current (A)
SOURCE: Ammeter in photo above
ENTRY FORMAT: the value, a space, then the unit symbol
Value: 2.5 A
